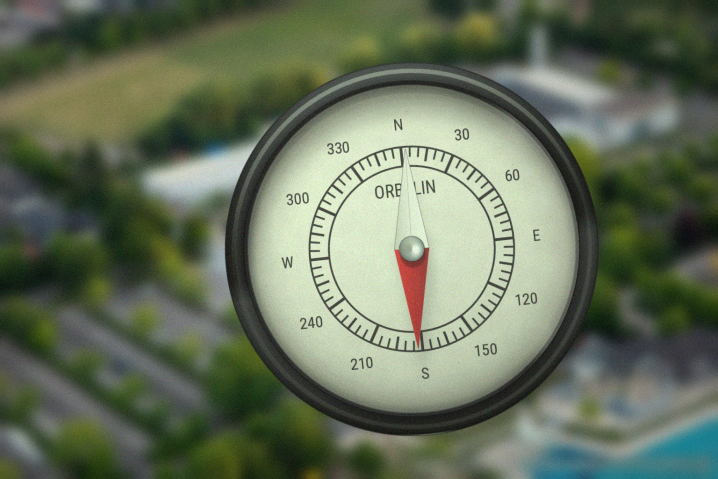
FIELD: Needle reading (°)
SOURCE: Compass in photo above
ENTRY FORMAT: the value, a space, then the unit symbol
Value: 182.5 °
